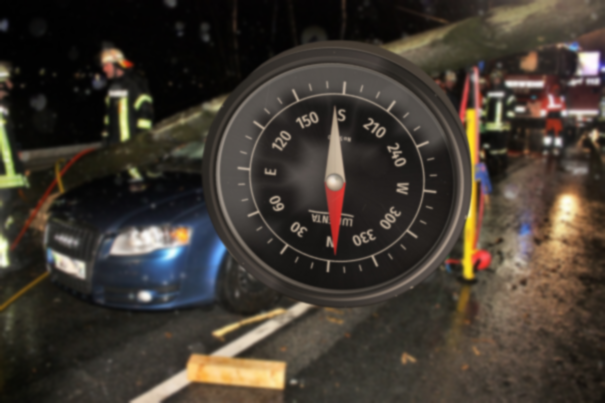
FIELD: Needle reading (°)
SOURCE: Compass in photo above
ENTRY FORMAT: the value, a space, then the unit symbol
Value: 355 °
